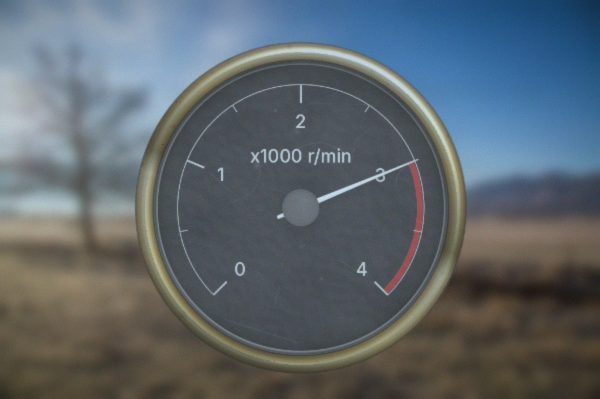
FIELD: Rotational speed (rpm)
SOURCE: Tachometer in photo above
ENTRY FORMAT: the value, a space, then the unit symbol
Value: 3000 rpm
